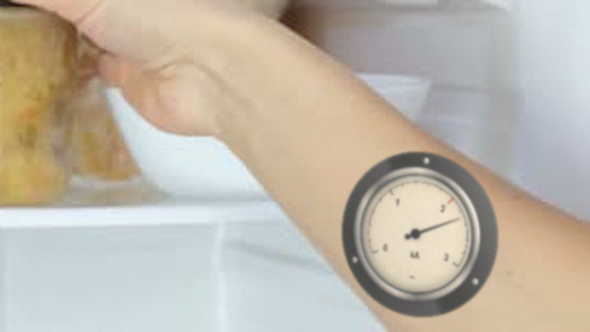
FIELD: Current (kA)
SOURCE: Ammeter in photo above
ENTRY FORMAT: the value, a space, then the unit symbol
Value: 2.3 kA
